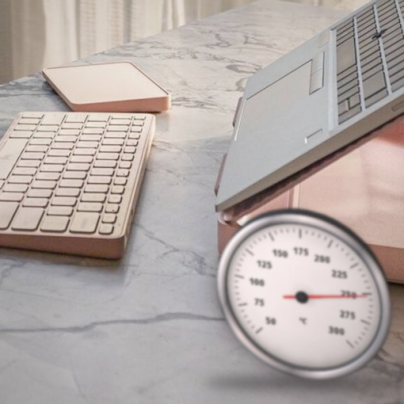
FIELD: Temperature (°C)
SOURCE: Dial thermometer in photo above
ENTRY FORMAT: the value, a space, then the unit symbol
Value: 250 °C
